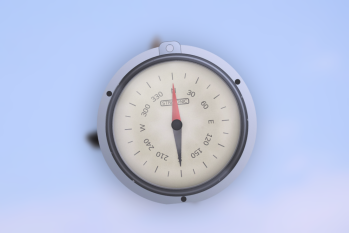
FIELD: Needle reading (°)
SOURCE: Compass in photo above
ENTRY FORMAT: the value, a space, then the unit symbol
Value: 0 °
